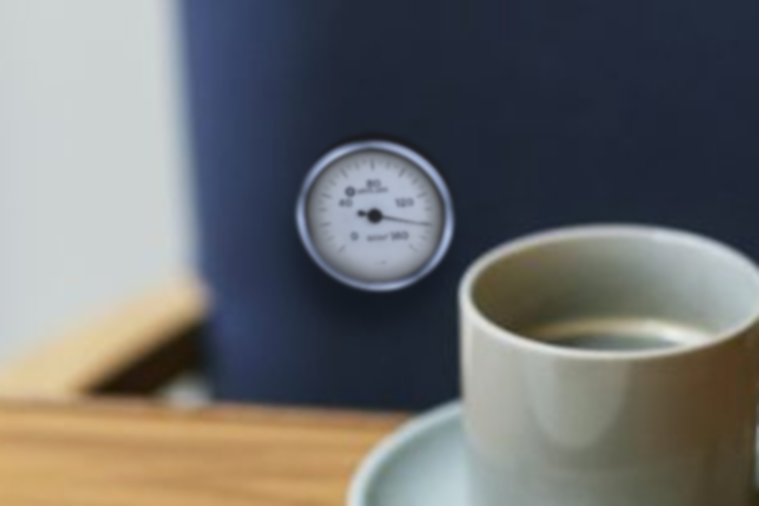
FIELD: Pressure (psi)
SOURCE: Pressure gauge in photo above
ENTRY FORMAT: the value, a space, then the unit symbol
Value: 140 psi
